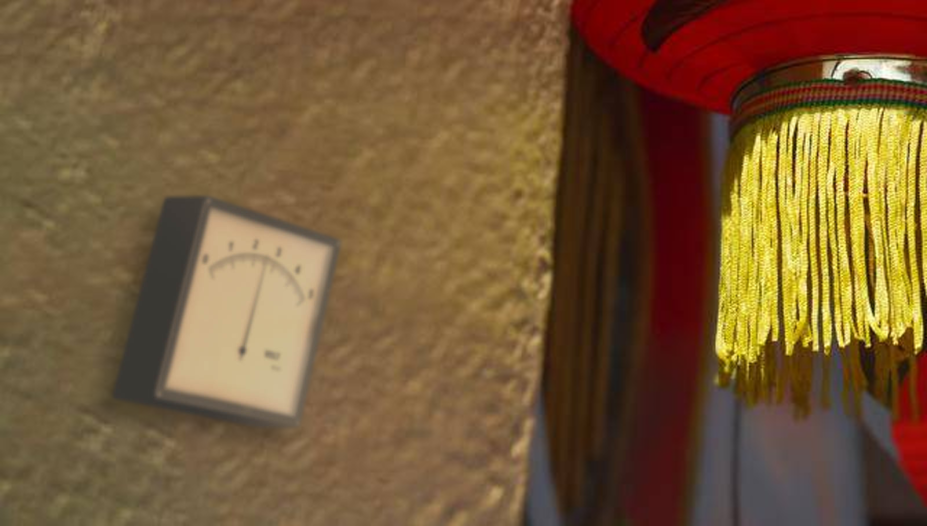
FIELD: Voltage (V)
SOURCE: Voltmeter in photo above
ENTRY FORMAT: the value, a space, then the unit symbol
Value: 2.5 V
